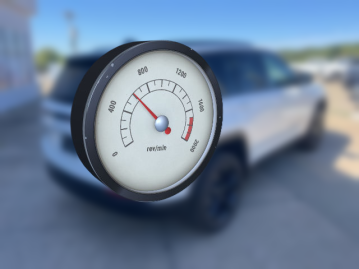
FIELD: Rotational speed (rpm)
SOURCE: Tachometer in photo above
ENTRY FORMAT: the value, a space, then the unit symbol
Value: 600 rpm
